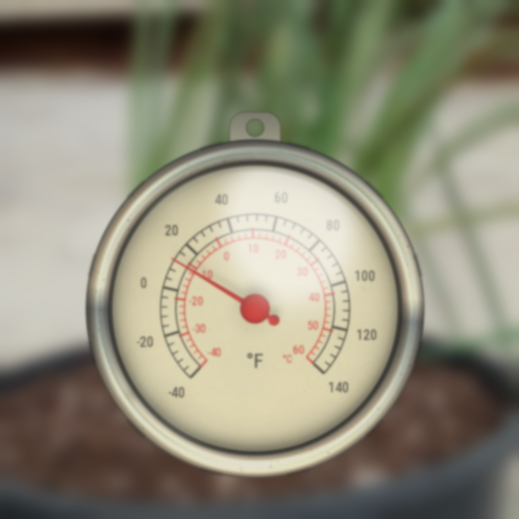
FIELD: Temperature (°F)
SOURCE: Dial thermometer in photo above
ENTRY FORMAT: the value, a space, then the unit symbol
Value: 12 °F
